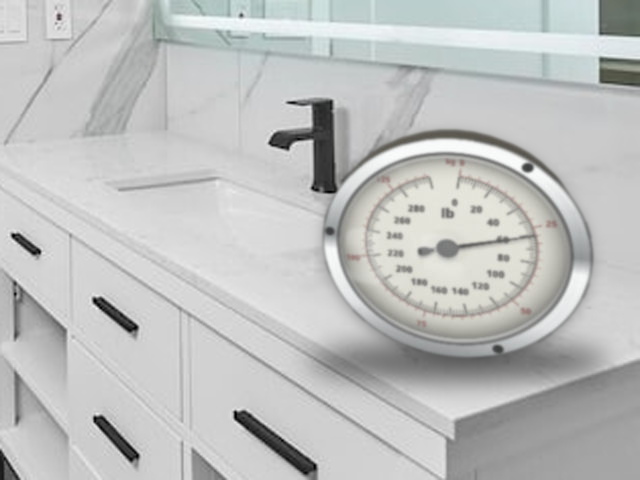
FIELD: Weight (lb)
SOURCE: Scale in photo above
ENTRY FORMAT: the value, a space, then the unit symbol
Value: 60 lb
